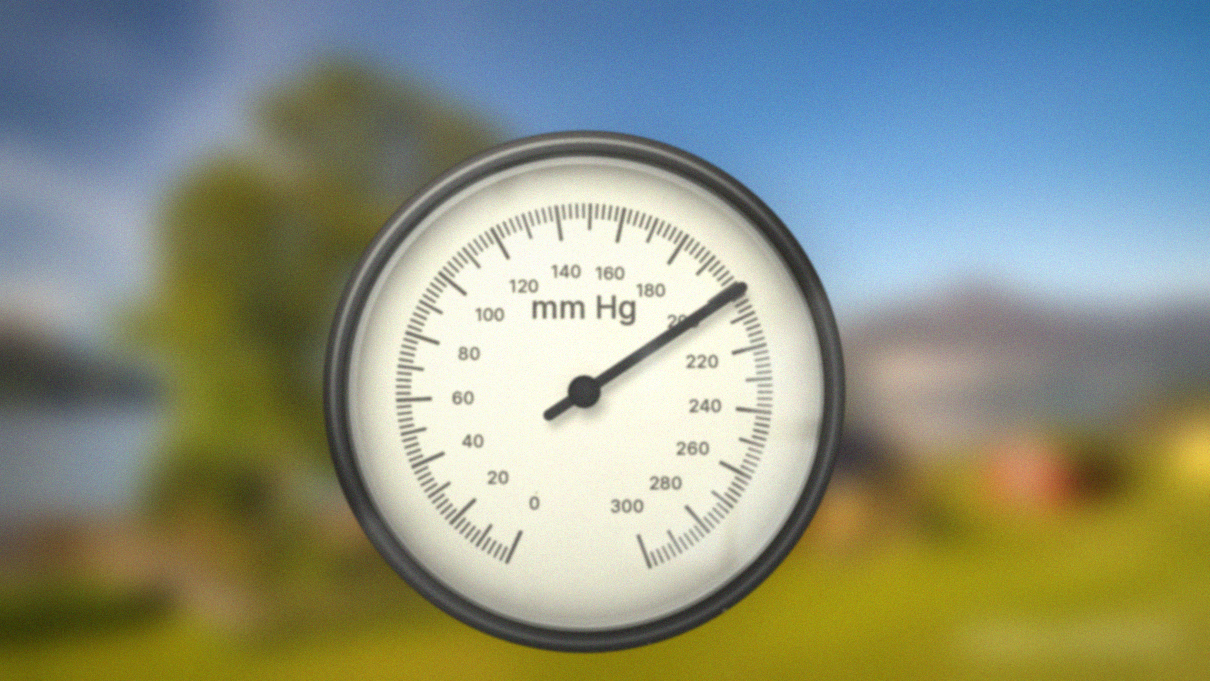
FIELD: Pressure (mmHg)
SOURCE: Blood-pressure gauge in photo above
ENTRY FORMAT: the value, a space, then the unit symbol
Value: 202 mmHg
